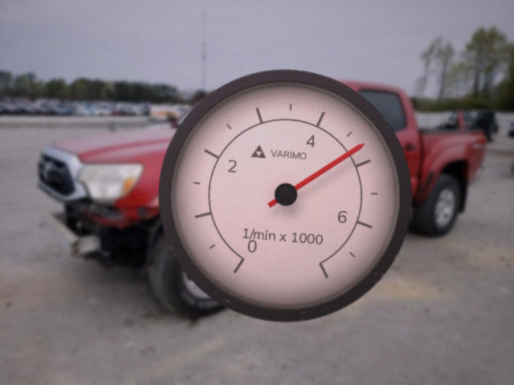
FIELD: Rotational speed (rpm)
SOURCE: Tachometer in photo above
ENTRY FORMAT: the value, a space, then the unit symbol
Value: 4750 rpm
